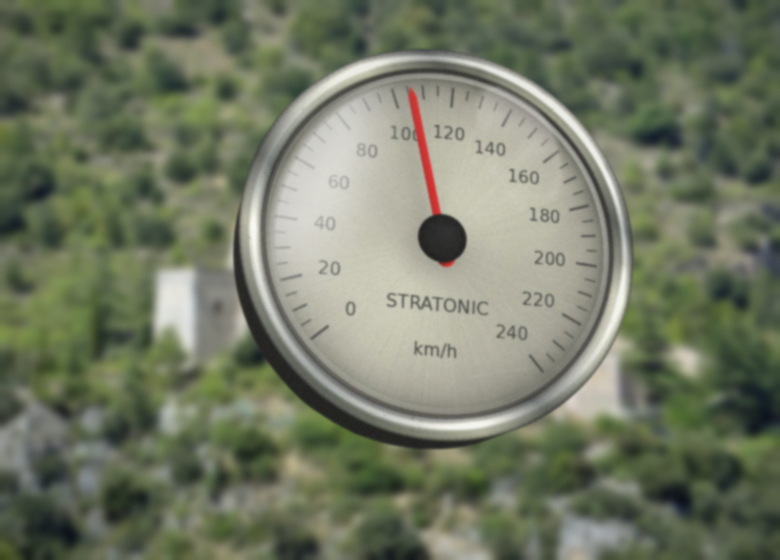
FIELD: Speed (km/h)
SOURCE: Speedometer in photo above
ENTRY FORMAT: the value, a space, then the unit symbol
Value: 105 km/h
